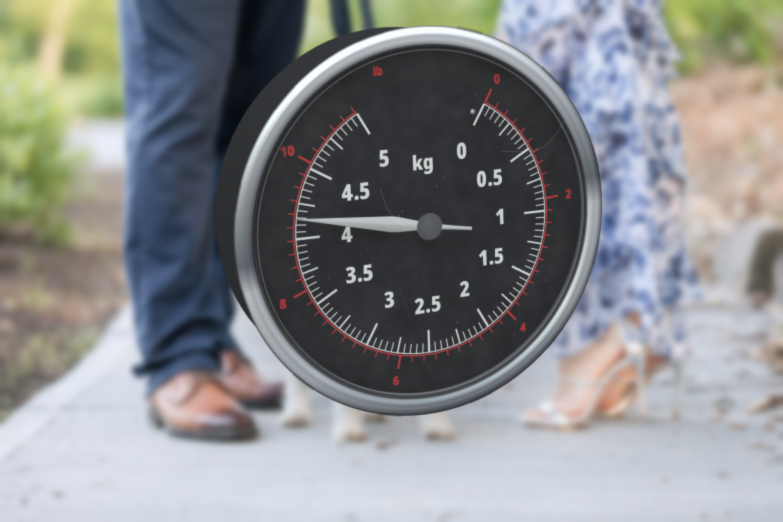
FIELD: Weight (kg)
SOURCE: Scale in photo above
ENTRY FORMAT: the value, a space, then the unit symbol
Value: 4.15 kg
